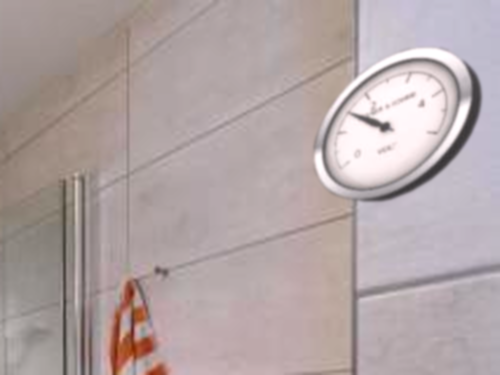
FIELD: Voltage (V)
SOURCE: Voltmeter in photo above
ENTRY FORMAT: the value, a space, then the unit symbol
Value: 1.5 V
